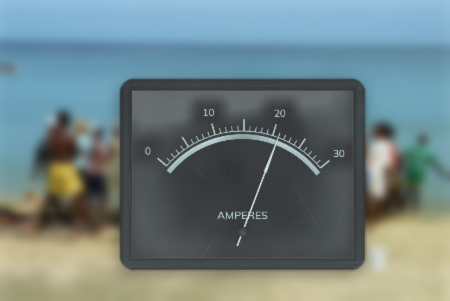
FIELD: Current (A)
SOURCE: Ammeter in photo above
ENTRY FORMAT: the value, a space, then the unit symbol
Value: 21 A
